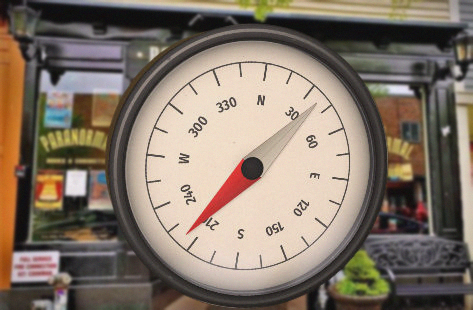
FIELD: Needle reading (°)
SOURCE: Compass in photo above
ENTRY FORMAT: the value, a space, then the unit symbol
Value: 217.5 °
